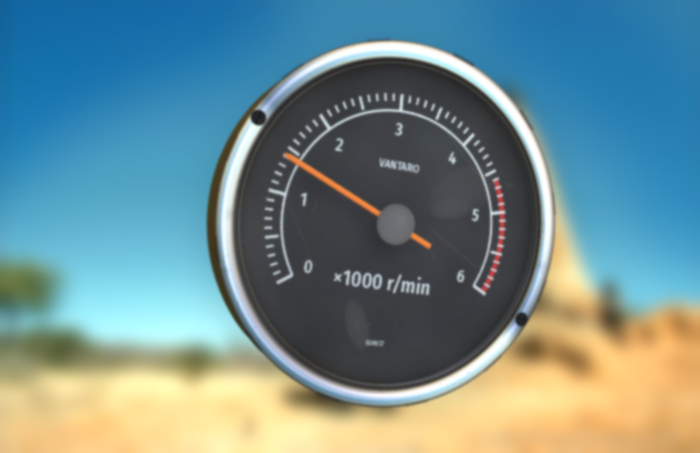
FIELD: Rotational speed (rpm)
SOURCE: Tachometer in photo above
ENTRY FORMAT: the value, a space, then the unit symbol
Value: 1400 rpm
